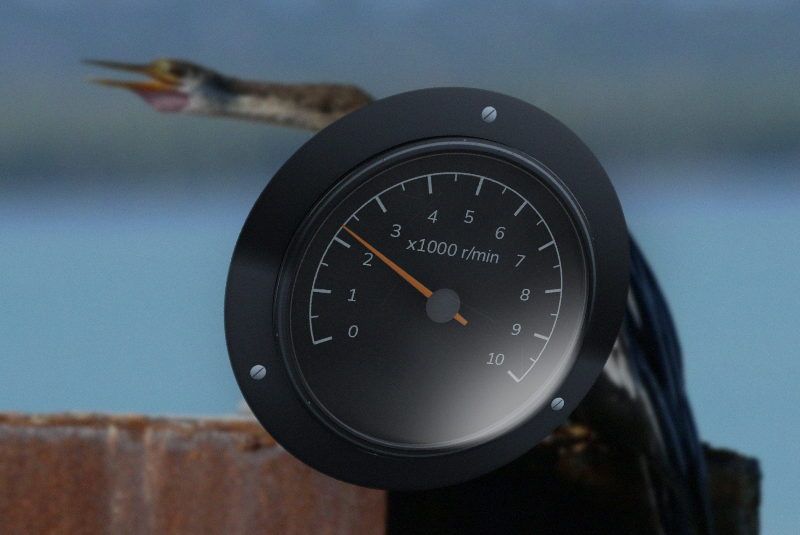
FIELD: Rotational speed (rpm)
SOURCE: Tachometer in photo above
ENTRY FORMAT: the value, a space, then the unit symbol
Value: 2250 rpm
